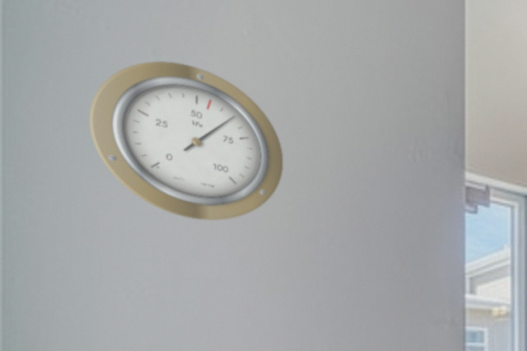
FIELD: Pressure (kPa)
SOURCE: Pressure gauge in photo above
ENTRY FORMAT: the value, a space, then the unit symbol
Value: 65 kPa
